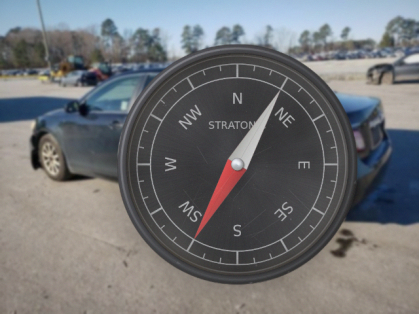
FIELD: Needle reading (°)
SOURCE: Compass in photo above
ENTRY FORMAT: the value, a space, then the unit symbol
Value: 210 °
